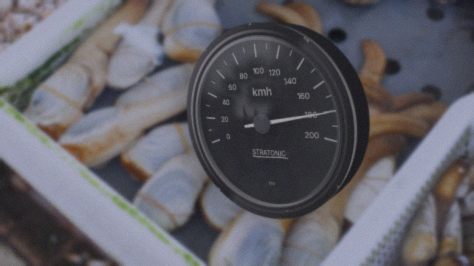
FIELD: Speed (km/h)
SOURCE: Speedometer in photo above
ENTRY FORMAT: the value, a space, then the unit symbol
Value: 180 km/h
